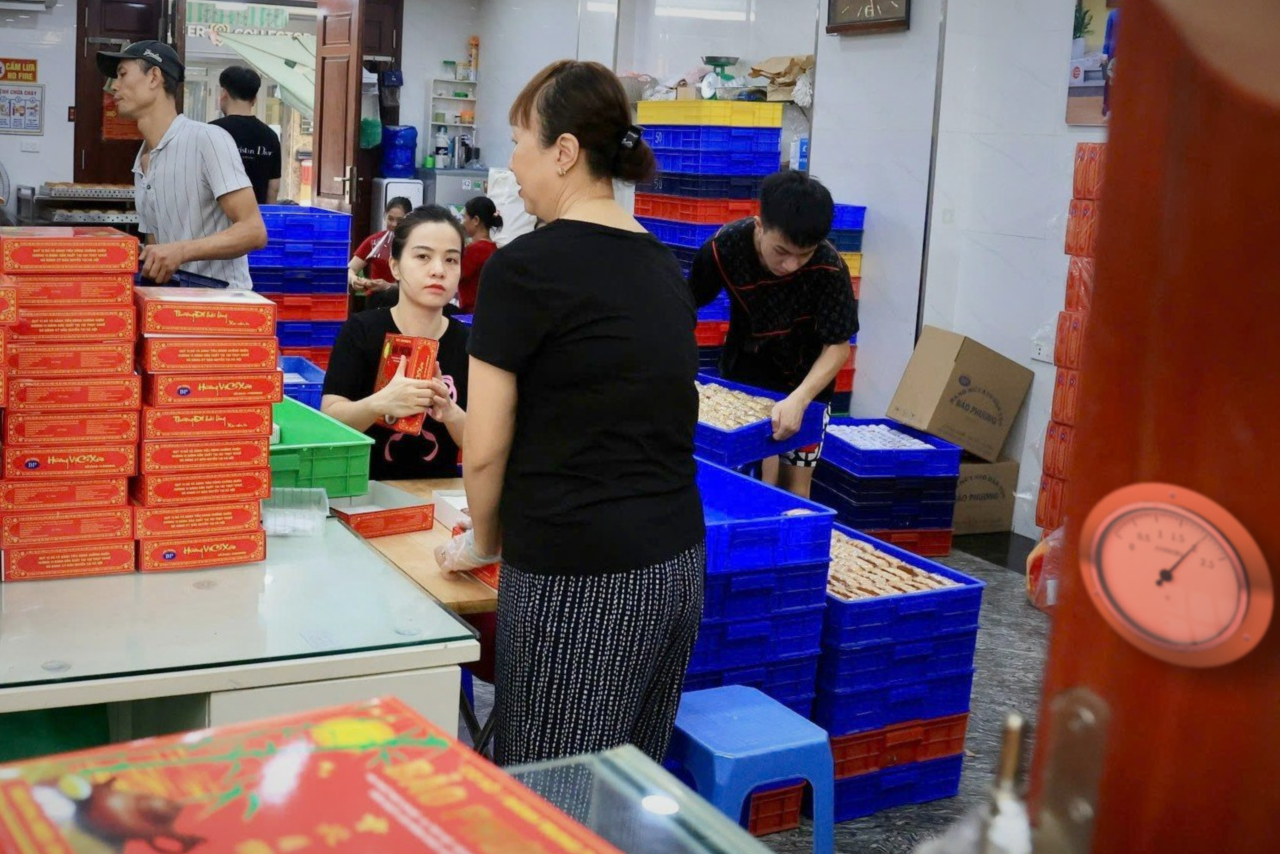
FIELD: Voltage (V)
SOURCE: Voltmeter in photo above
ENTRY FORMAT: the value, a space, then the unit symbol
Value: 2 V
